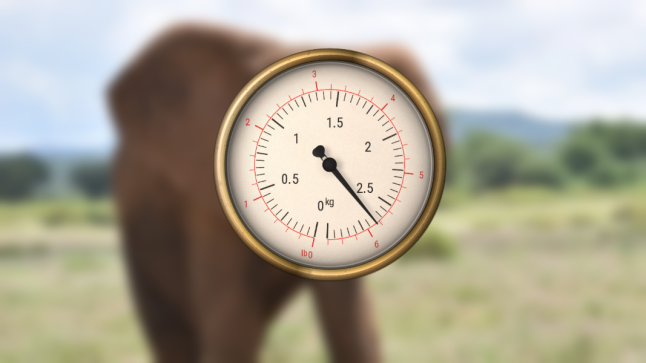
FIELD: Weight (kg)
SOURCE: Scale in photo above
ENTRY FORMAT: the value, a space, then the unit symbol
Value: 2.65 kg
